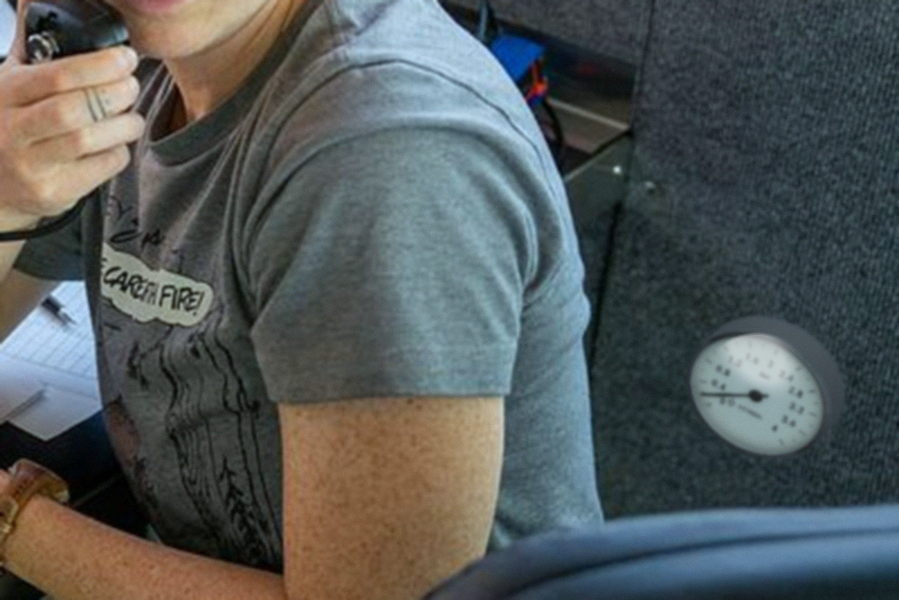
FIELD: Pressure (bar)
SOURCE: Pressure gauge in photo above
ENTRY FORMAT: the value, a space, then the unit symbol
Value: 0.2 bar
